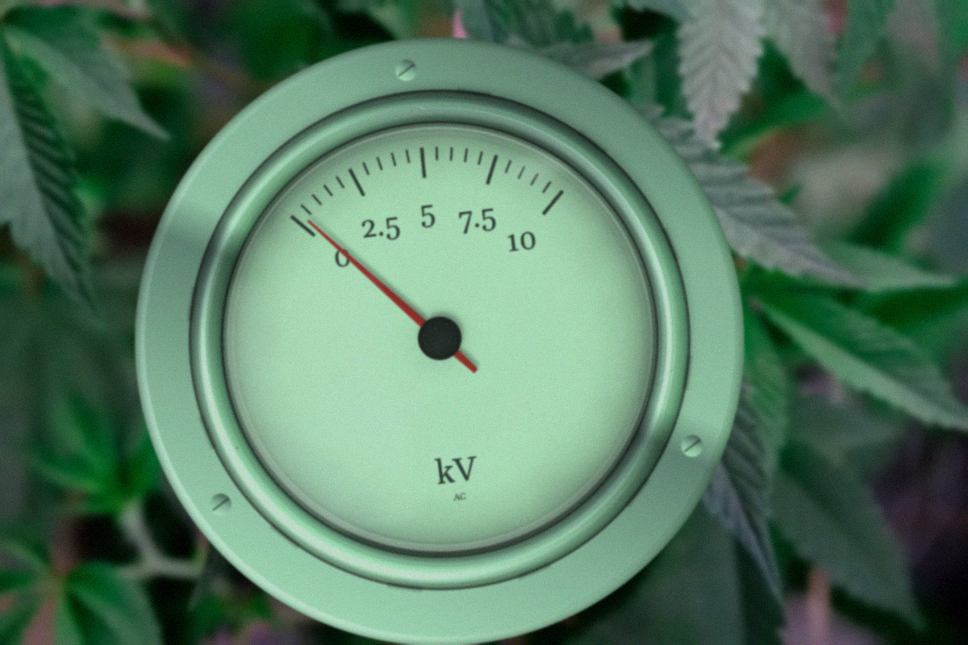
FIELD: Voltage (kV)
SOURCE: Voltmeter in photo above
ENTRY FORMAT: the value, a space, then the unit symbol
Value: 0.25 kV
